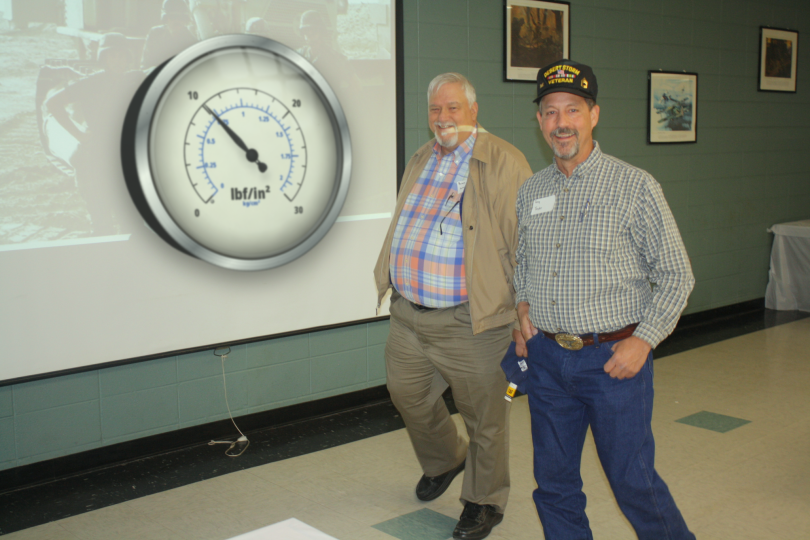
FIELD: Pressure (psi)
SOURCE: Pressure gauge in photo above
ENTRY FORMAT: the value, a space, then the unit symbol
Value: 10 psi
